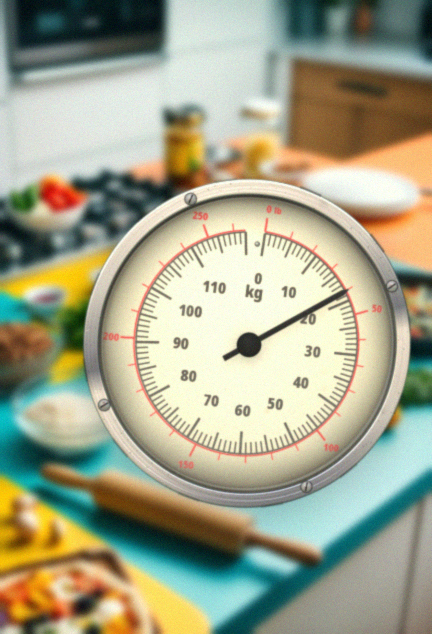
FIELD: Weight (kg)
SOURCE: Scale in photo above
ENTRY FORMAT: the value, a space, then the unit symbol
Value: 18 kg
